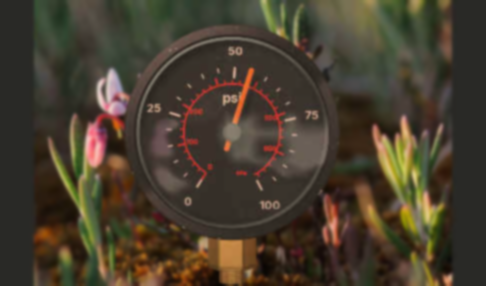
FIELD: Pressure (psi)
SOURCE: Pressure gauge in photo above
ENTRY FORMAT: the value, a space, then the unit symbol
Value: 55 psi
